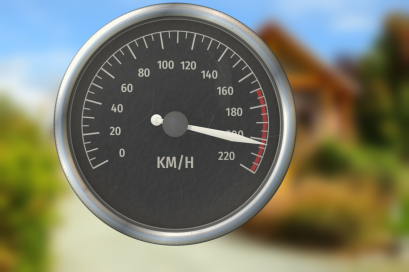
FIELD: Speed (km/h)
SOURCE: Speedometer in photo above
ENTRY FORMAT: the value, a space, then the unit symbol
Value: 202.5 km/h
